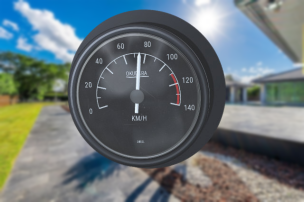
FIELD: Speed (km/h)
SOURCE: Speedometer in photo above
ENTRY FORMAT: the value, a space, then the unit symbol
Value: 75 km/h
